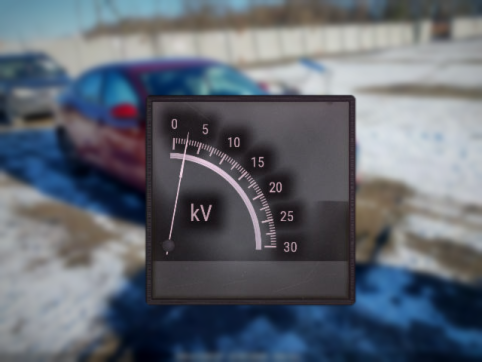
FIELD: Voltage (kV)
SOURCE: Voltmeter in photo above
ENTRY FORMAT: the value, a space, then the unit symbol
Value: 2.5 kV
